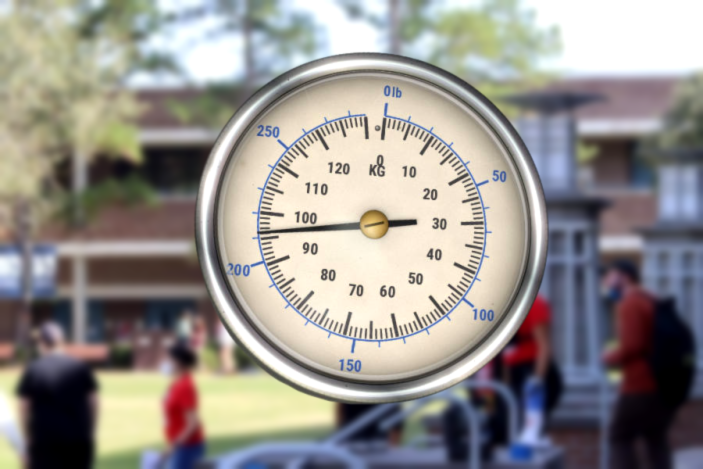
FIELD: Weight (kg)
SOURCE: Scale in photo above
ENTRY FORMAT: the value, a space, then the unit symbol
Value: 96 kg
